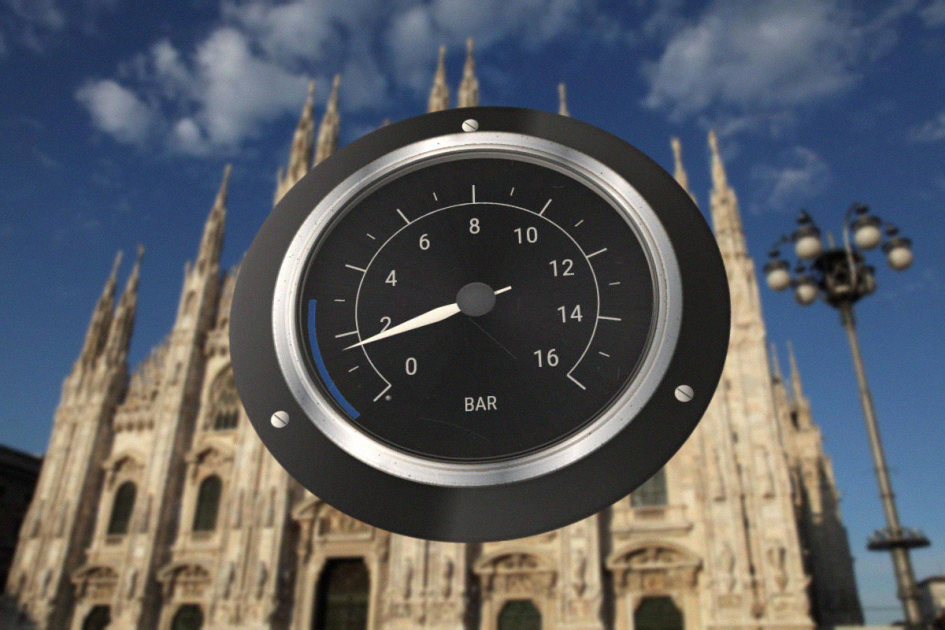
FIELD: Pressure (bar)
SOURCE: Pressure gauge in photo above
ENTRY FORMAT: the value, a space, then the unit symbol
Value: 1.5 bar
